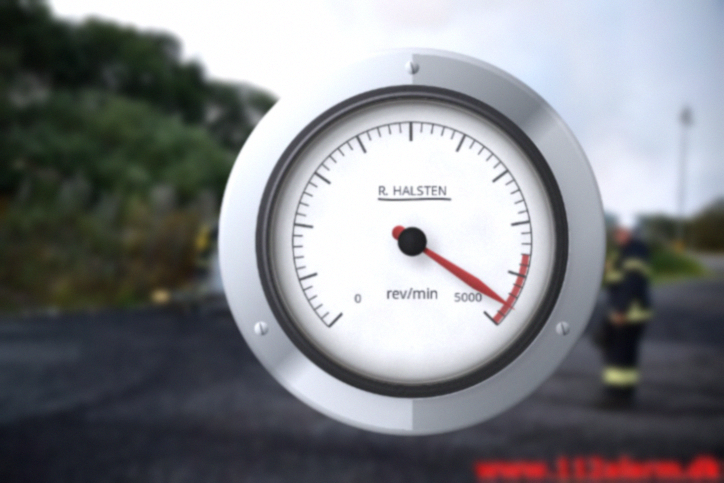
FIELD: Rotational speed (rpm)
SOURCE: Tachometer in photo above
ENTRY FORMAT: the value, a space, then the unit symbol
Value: 4800 rpm
